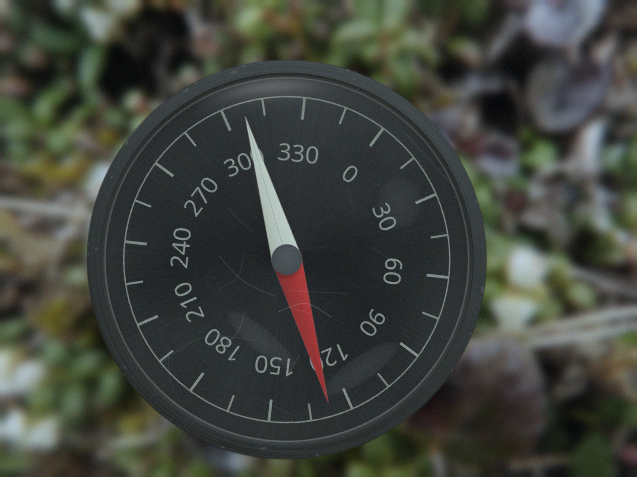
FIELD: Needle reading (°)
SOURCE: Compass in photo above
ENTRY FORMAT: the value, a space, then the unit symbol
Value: 127.5 °
